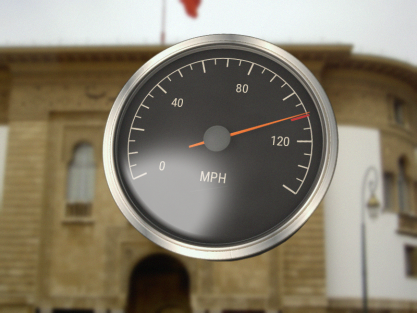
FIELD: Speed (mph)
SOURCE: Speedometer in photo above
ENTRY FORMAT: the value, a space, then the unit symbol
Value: 110 mph
